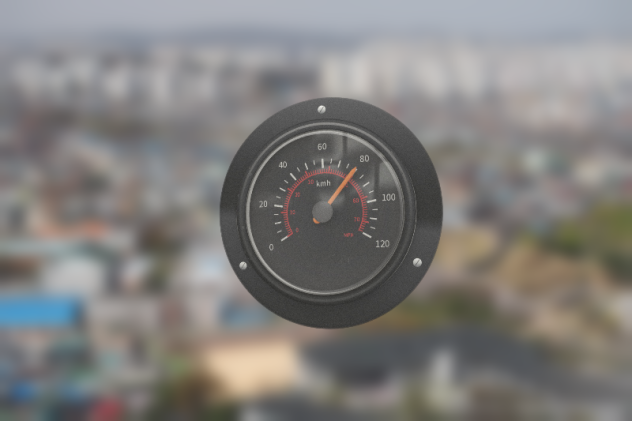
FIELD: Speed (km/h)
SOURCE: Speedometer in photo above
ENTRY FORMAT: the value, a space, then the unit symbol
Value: 80 km/h
